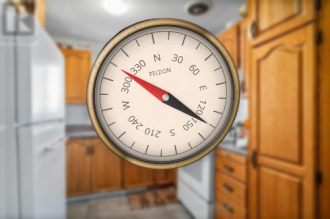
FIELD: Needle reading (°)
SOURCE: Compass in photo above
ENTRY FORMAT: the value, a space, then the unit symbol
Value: 315 °
